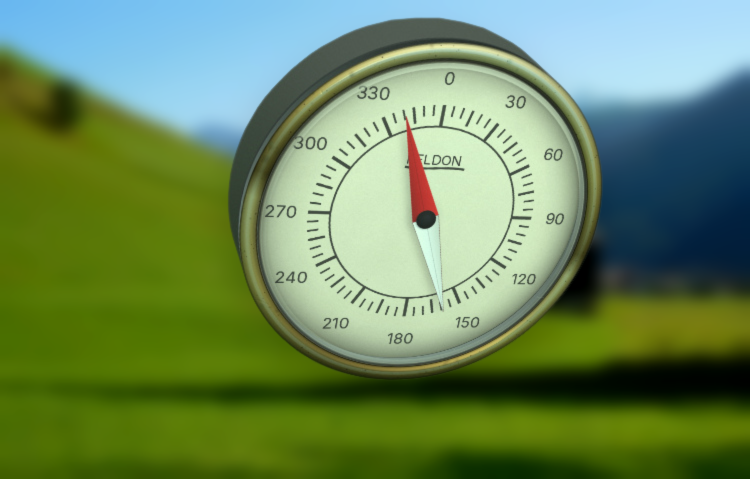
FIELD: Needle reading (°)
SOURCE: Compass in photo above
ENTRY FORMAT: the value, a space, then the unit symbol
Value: 340 °
